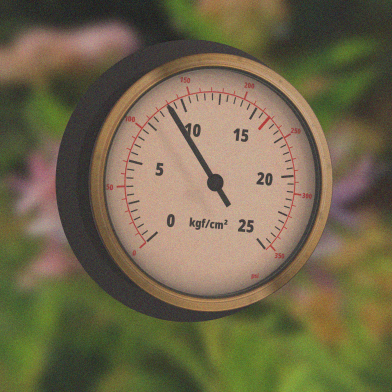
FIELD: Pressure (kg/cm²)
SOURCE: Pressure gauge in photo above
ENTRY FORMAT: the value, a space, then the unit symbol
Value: 9 kg/cm²
